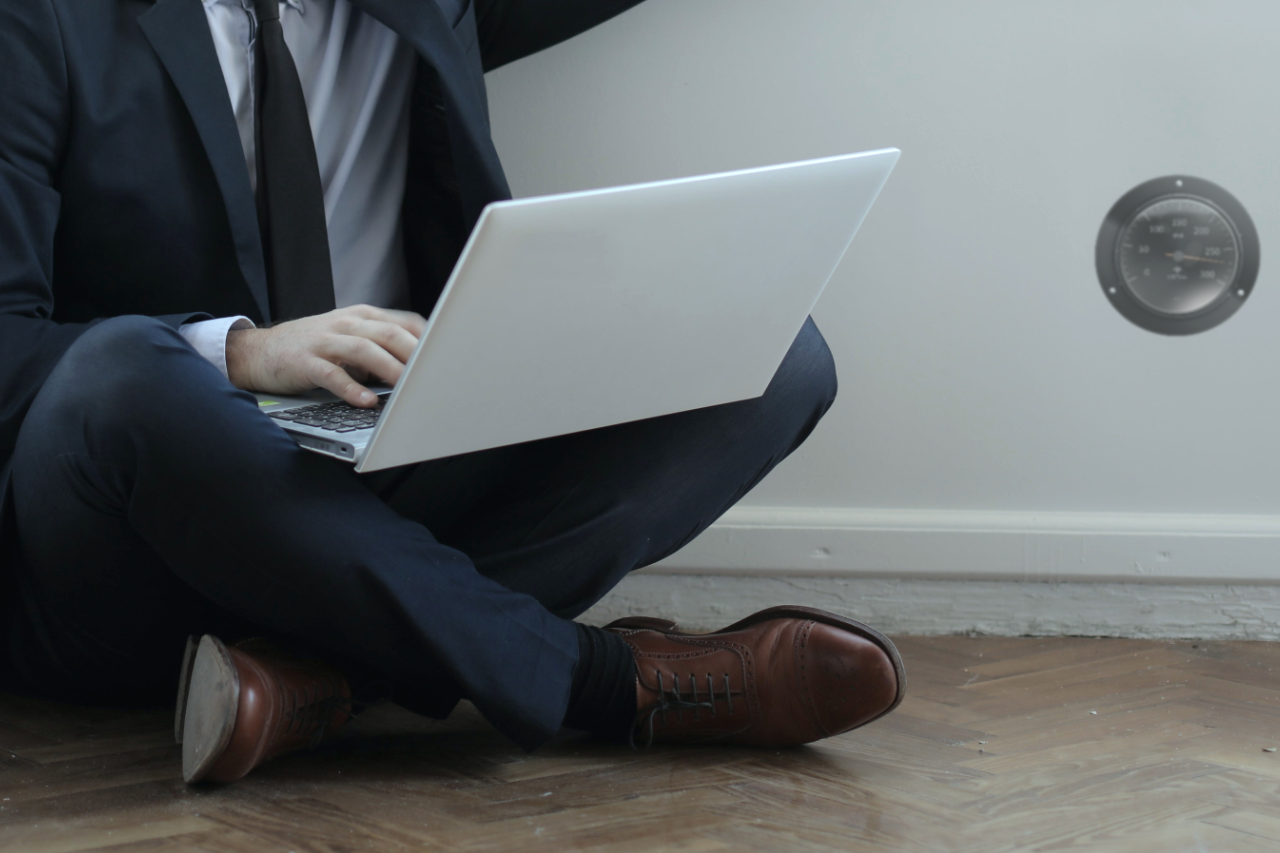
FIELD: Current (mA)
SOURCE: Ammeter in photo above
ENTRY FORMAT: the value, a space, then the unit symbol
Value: 270 mA
